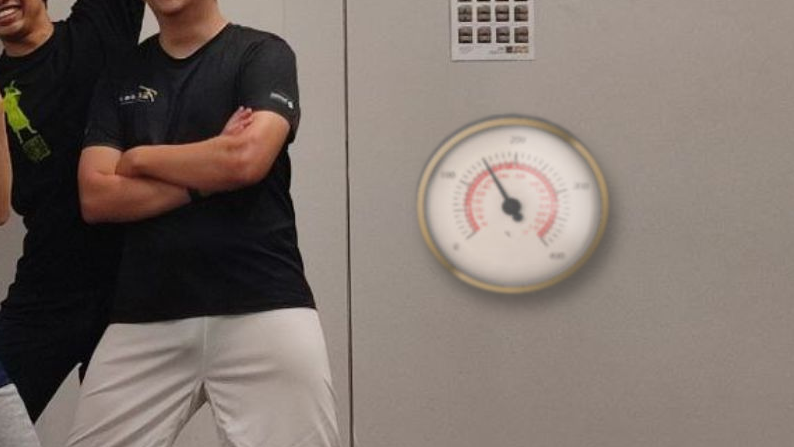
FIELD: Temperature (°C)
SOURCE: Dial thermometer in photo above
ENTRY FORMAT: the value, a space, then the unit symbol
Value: 150 °C
